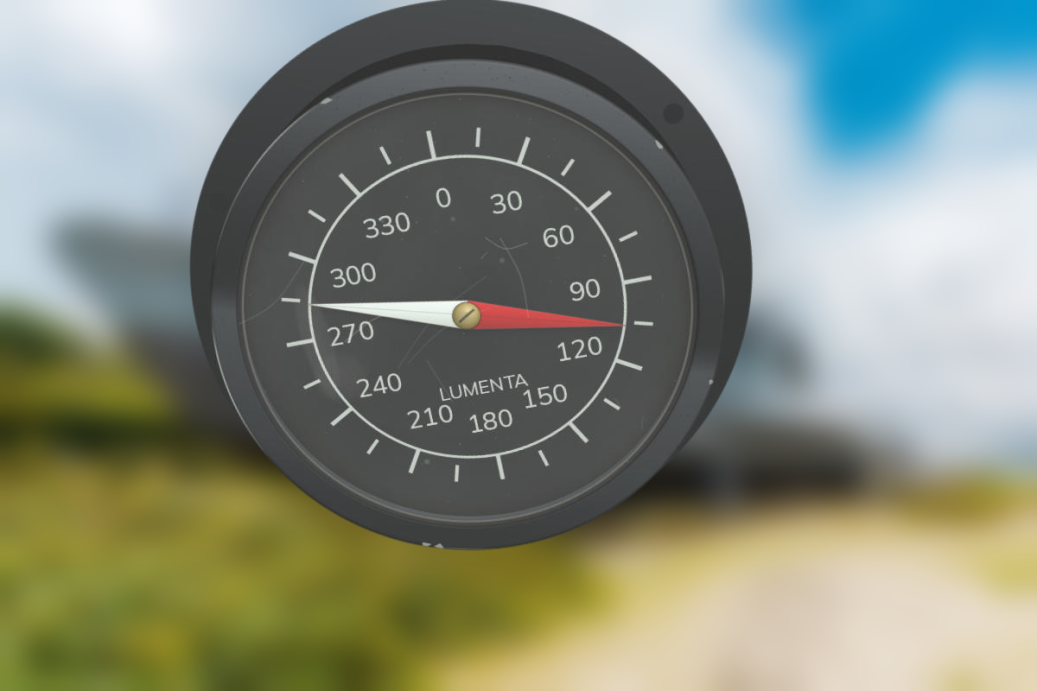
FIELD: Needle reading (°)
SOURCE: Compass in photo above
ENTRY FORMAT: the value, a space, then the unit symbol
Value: 105 °
